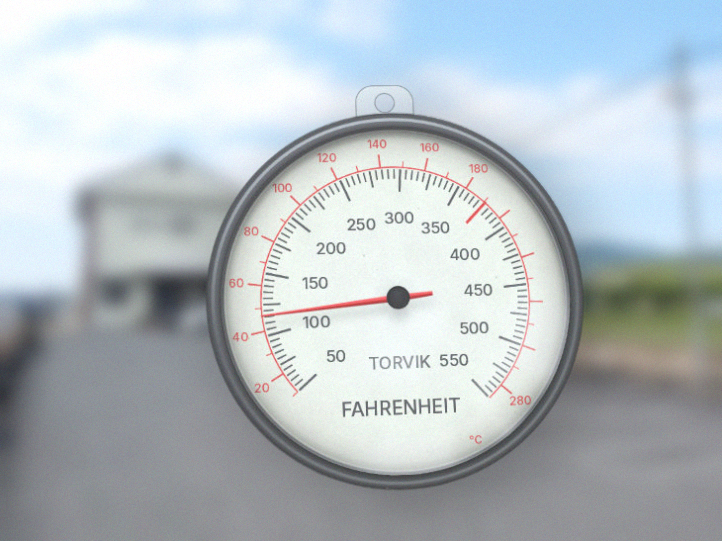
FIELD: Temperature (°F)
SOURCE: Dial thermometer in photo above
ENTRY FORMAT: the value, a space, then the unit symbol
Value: 115 °F
